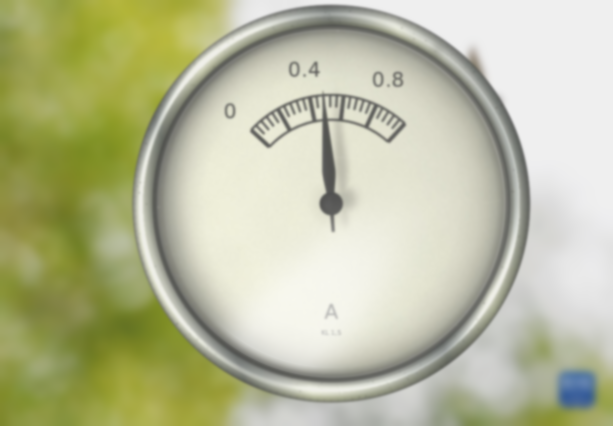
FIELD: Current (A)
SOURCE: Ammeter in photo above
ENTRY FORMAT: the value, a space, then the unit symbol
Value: 0.48 A
